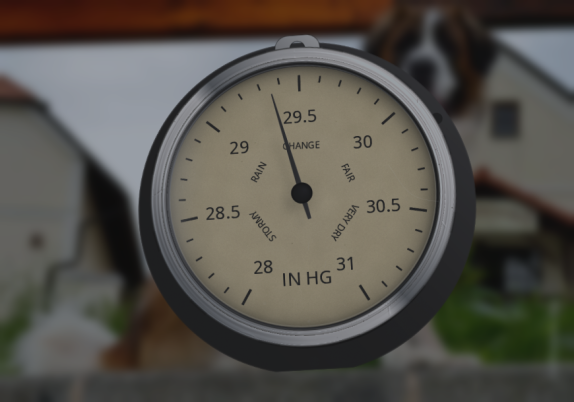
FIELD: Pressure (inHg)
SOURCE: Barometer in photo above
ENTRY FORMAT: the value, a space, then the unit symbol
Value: 29.35 inHg
